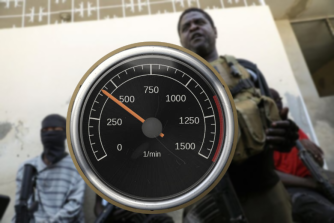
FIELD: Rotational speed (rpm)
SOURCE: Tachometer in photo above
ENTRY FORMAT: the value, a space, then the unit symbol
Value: 425 rpm
